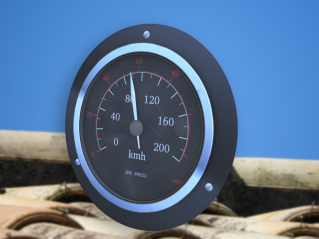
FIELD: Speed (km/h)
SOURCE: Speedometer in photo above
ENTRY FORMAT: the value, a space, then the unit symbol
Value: 90 km/h
